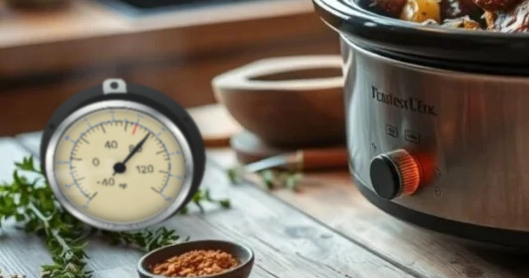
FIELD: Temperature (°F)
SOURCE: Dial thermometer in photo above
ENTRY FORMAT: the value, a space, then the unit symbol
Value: 80 °F
